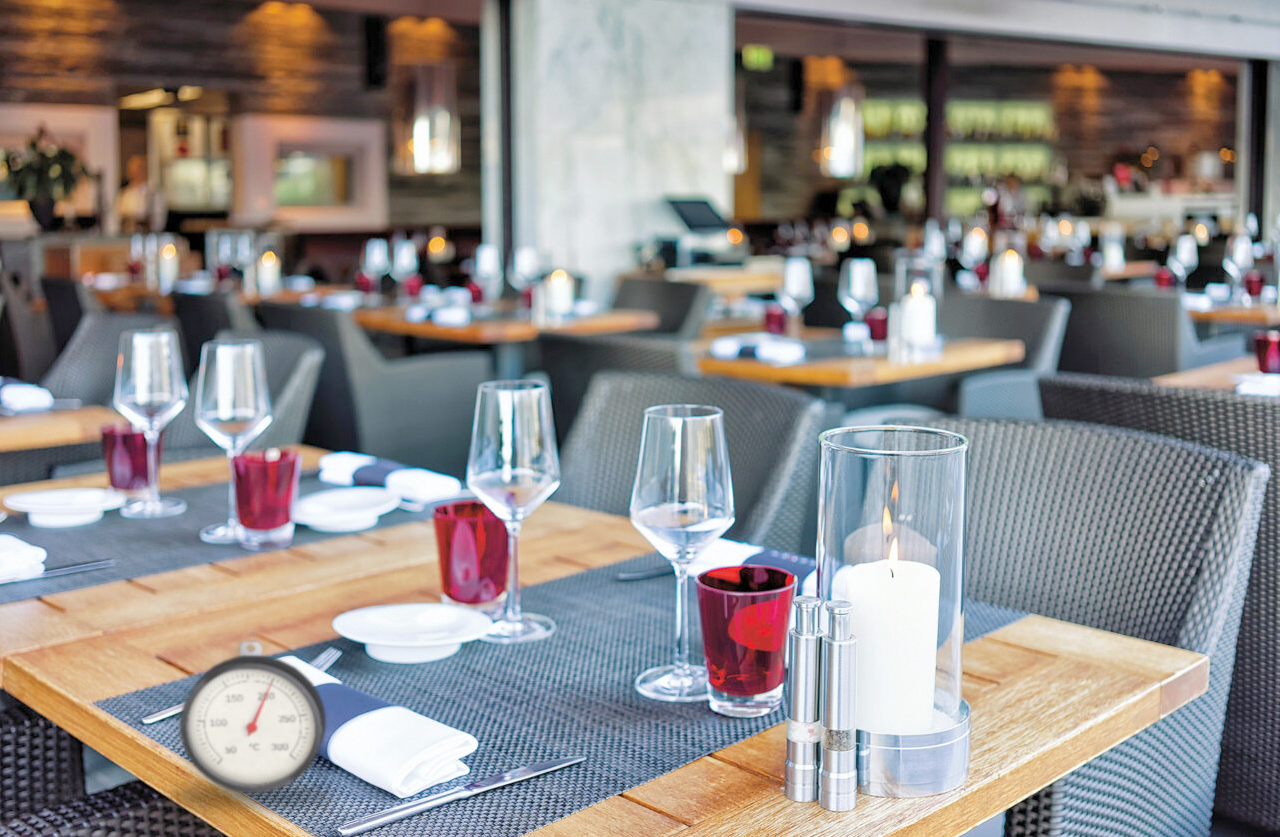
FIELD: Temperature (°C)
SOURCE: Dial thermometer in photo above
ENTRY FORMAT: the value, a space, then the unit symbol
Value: 200 °C
